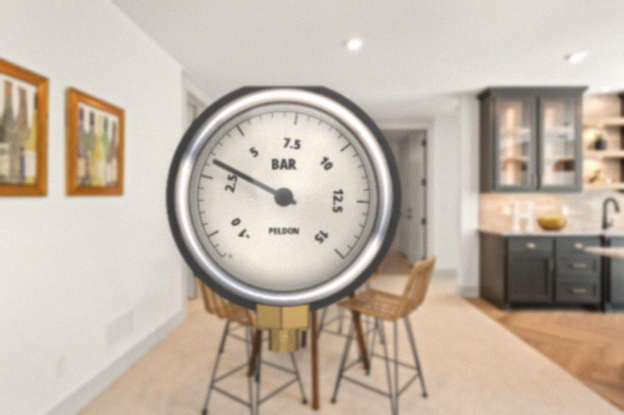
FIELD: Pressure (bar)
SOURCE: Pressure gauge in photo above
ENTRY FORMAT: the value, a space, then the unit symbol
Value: 3.25 bar
